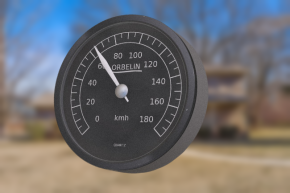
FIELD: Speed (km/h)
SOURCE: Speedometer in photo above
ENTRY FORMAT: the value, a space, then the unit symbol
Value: 65 km/h
